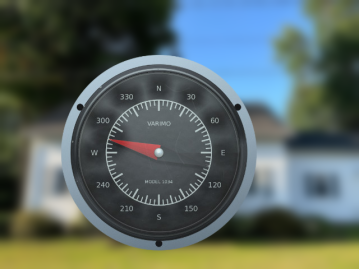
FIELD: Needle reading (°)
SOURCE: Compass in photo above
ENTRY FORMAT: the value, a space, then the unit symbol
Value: 285 °
